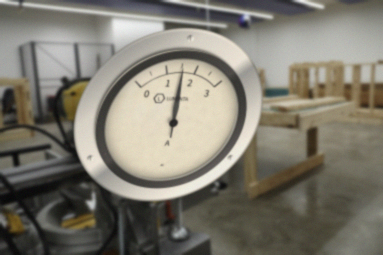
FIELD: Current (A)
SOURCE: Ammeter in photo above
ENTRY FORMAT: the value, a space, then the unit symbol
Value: 1.5 A
